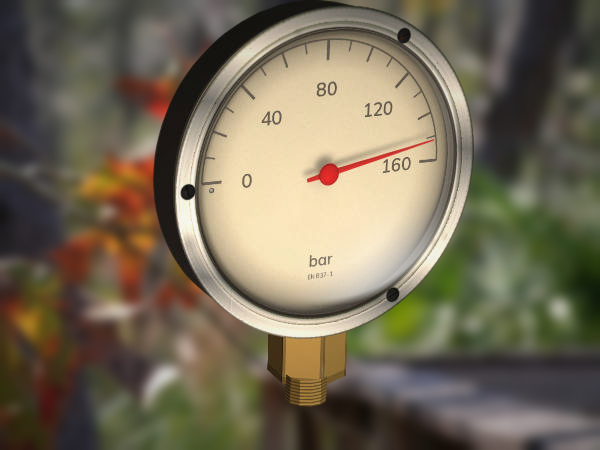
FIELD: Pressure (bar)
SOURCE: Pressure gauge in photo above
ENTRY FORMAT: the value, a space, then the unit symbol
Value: 150 bar
